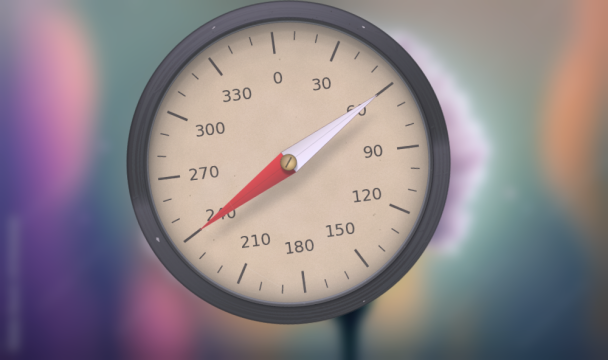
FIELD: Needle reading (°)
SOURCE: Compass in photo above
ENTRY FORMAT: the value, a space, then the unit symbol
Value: 240 °
